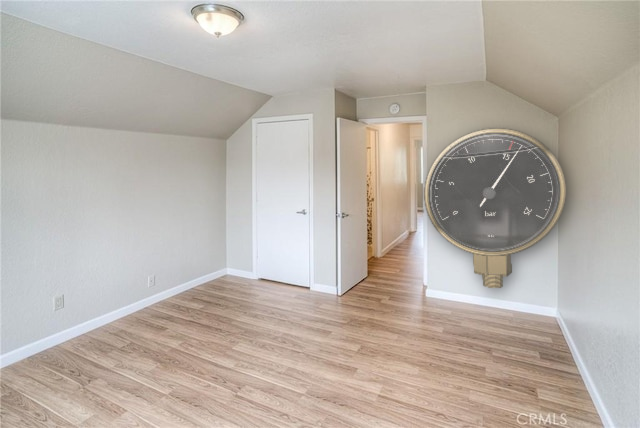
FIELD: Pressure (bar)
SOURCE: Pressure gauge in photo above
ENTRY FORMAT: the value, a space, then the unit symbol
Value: 16 bar
